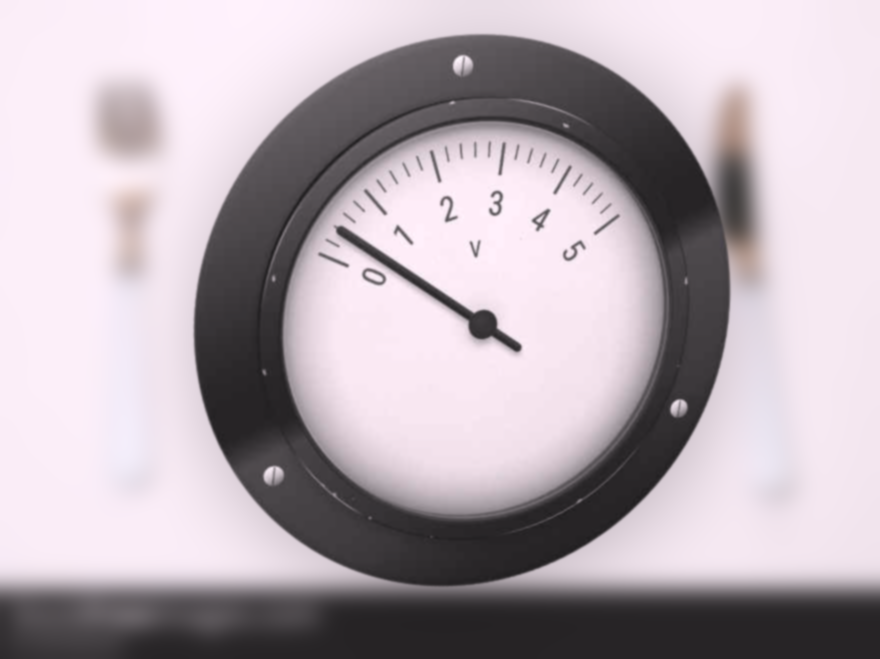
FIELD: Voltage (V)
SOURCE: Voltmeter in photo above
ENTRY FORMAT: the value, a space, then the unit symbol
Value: 0.4 V
